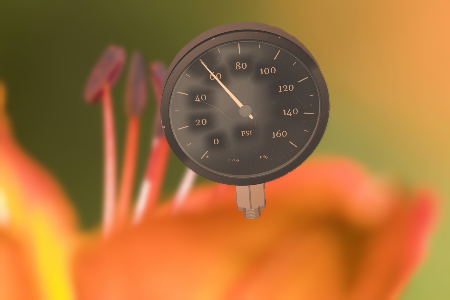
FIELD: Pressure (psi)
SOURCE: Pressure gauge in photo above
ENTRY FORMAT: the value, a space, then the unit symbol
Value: 60 psi
